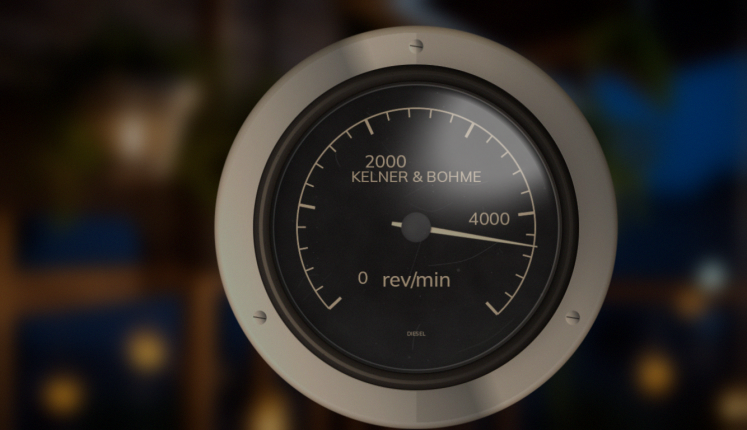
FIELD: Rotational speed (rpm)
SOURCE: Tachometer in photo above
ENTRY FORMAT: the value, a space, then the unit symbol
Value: 4300 rpm
